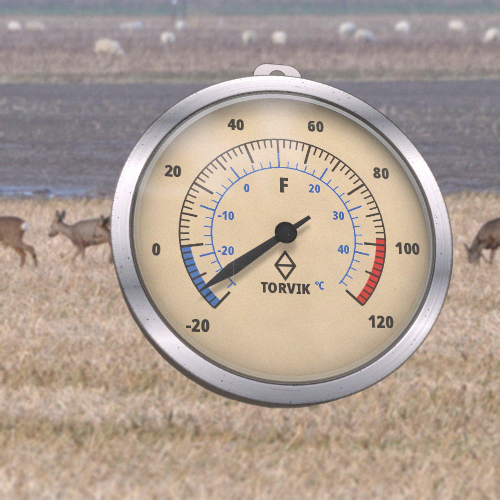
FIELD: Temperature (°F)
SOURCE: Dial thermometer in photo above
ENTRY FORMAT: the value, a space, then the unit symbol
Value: -14 °F
